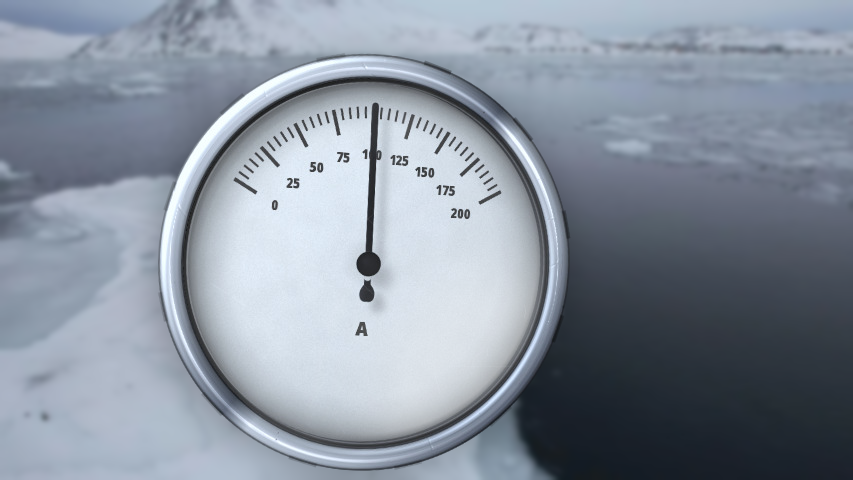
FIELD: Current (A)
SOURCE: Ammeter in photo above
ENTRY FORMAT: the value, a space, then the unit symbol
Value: 100 A
